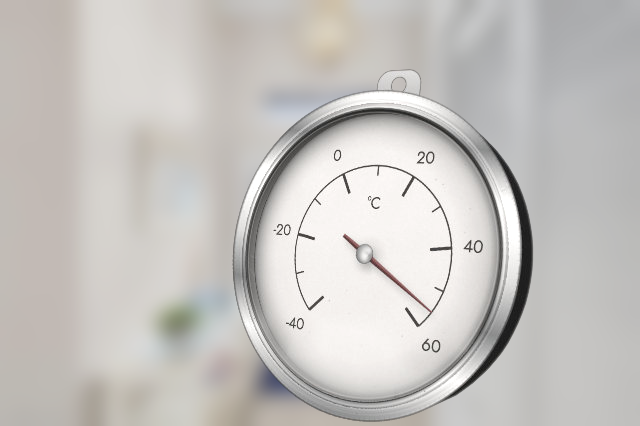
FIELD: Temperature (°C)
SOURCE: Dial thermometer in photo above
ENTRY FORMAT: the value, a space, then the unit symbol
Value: 55 °C
